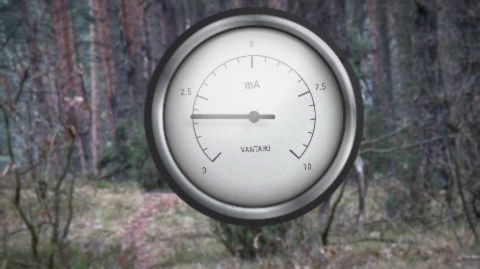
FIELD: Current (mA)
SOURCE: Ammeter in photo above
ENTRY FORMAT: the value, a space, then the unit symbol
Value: 1.75 mA
